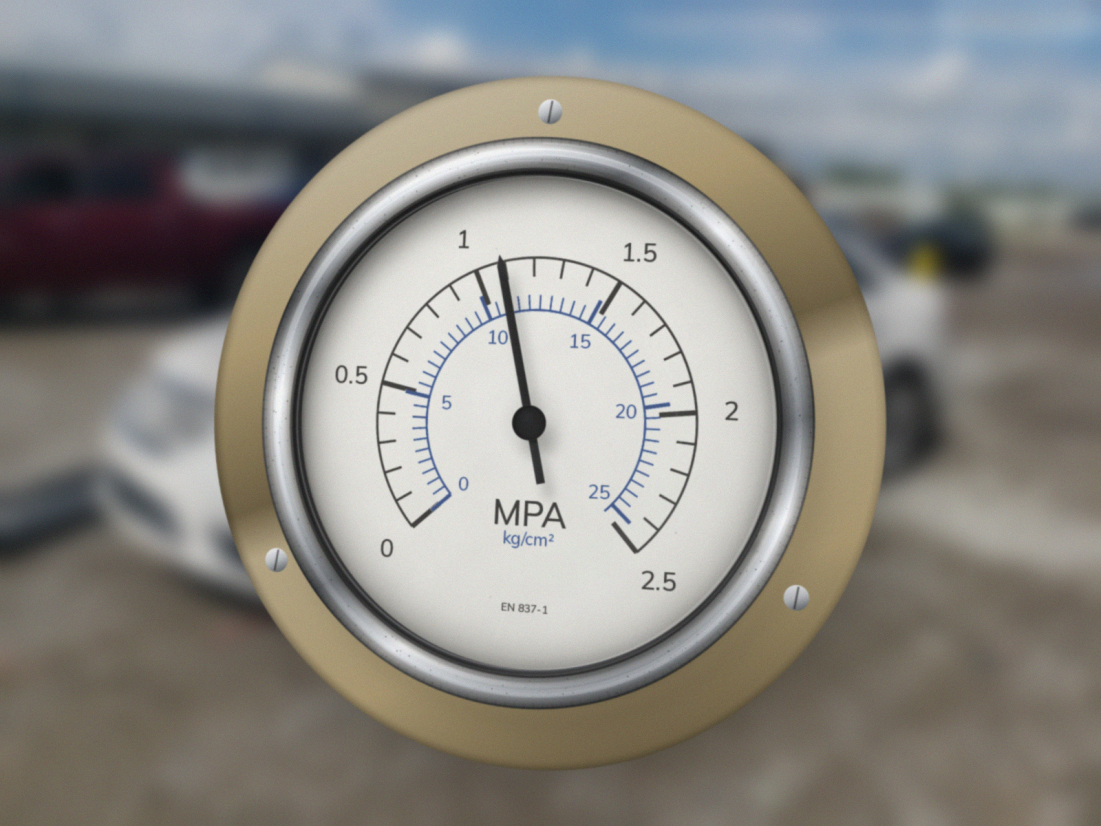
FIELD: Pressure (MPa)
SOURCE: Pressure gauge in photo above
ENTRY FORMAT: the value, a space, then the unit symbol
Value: 1.1 MPa
